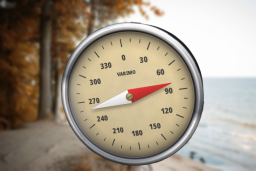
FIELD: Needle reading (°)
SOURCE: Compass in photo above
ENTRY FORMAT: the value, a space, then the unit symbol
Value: 80 °
